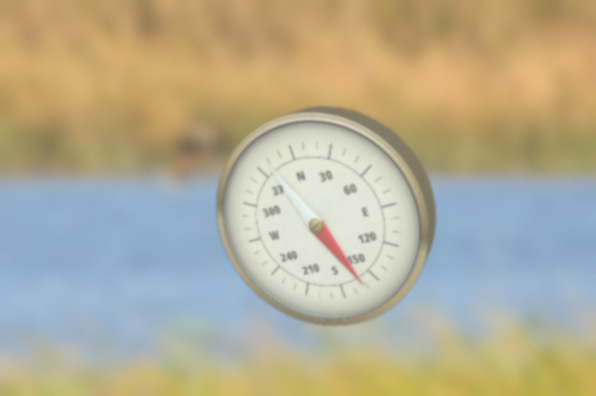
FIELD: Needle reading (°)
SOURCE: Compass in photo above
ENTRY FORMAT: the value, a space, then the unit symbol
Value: 160 °
